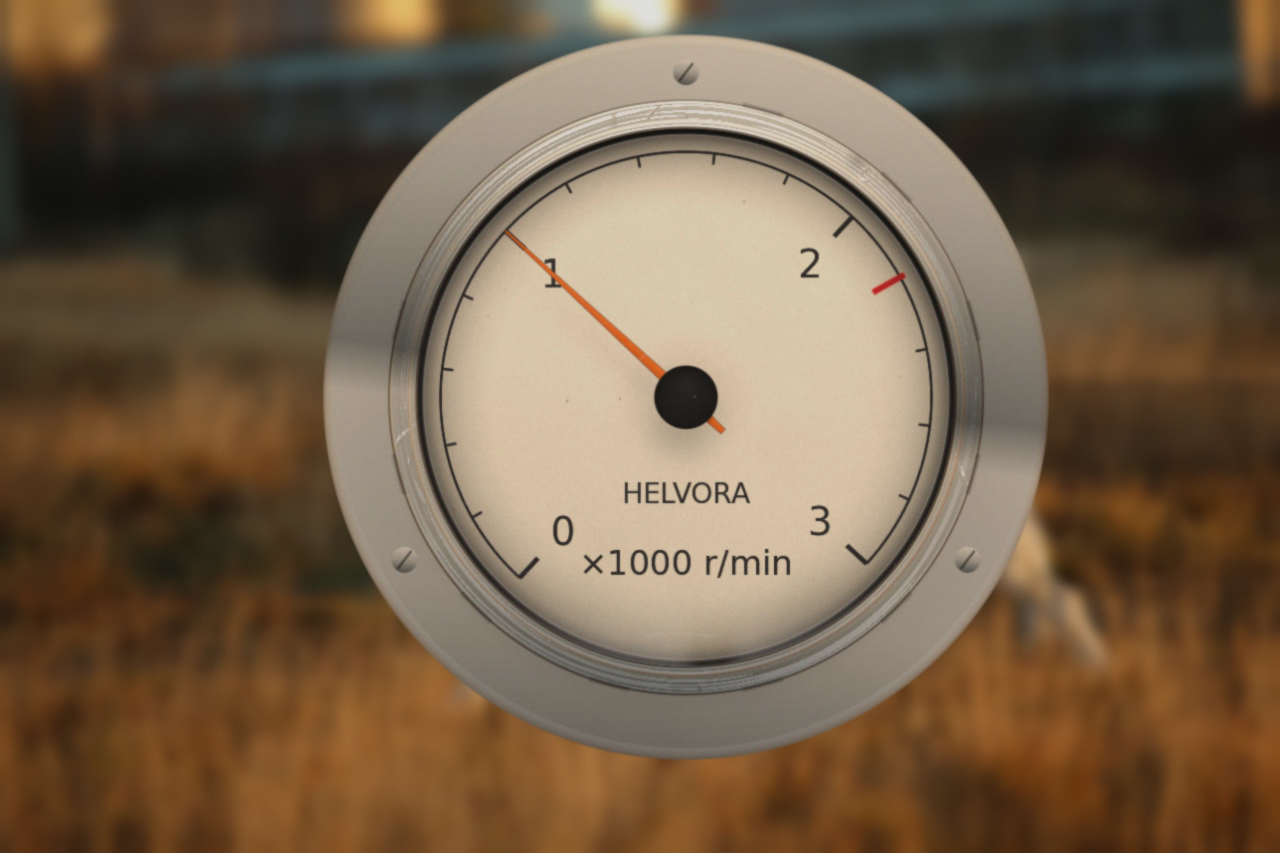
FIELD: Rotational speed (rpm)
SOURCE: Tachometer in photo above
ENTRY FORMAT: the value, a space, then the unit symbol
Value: 1000 rpm
